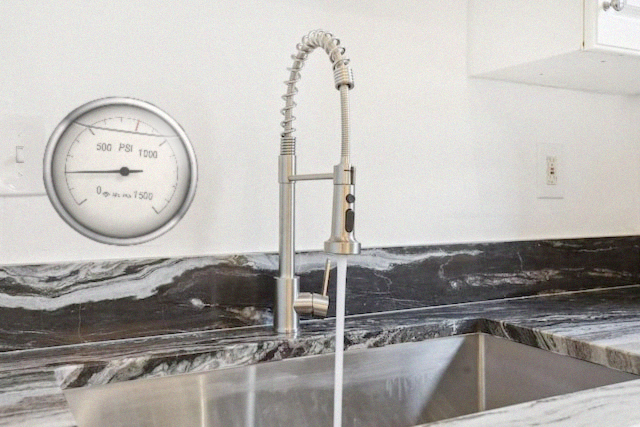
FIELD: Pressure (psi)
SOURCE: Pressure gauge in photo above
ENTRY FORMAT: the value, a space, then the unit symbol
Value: 200 psi
